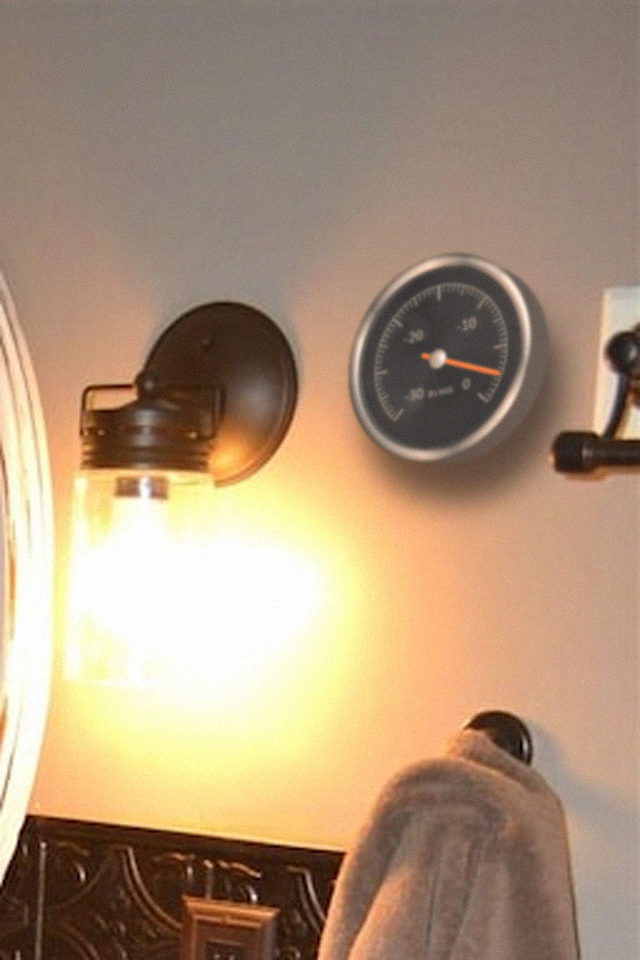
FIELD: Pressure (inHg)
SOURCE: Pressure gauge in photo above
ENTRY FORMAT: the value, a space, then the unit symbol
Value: -2.5 inHg
